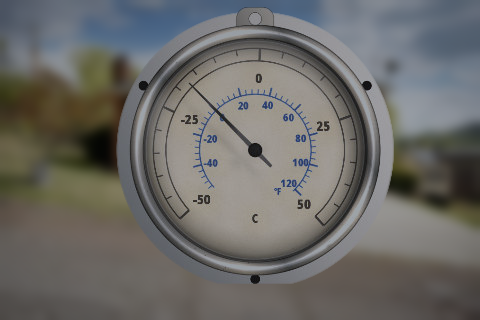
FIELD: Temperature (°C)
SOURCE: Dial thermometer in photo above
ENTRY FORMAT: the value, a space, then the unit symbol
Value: -17.5 °C
